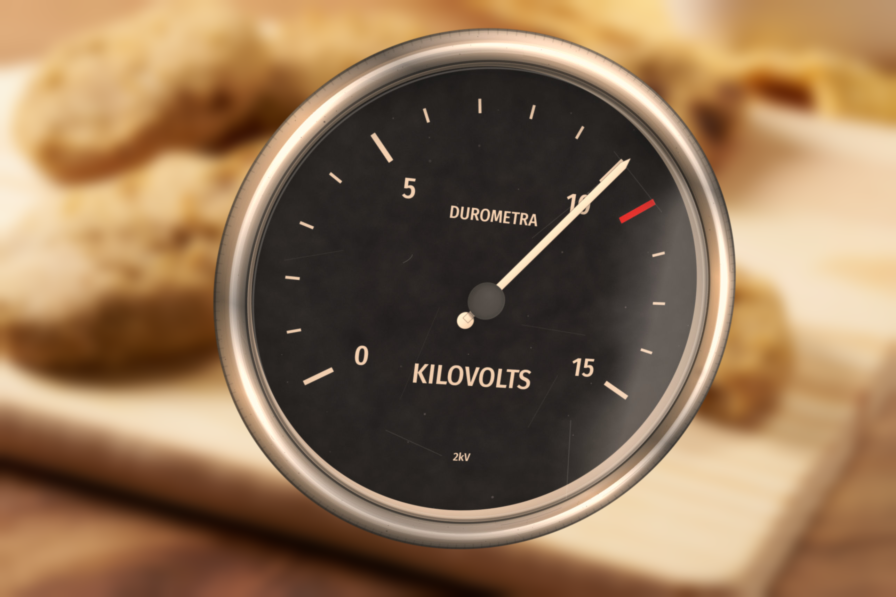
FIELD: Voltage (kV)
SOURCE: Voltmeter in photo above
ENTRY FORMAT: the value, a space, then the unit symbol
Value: 10 kV
